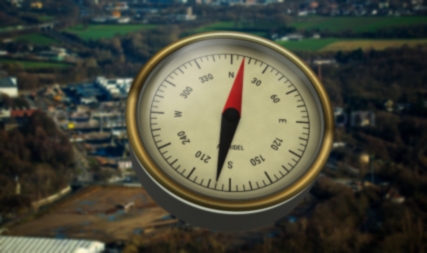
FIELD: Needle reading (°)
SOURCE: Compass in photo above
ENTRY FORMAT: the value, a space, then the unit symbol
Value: 10 °
